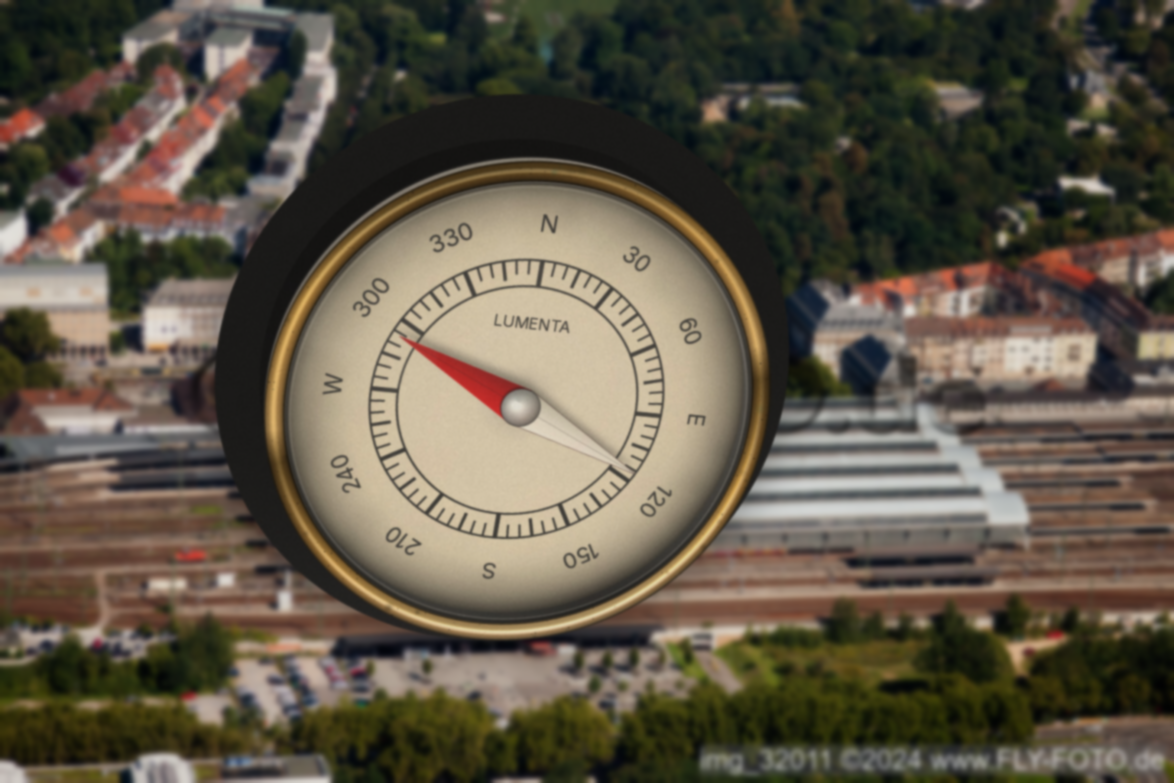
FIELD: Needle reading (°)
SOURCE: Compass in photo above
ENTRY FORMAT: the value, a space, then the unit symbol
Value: 295 °
